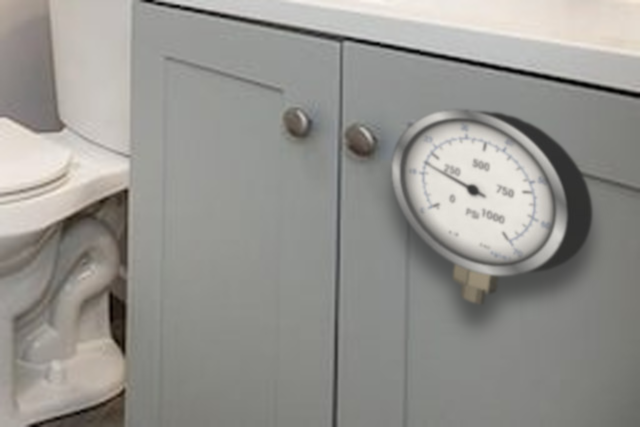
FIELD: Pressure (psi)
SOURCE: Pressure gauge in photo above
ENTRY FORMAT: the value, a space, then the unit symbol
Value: 200 psi
